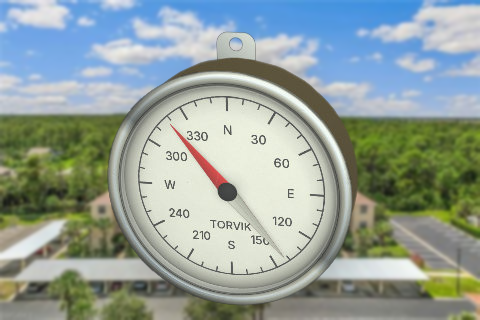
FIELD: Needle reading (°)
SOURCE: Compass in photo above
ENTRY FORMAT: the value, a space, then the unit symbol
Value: 320 °
